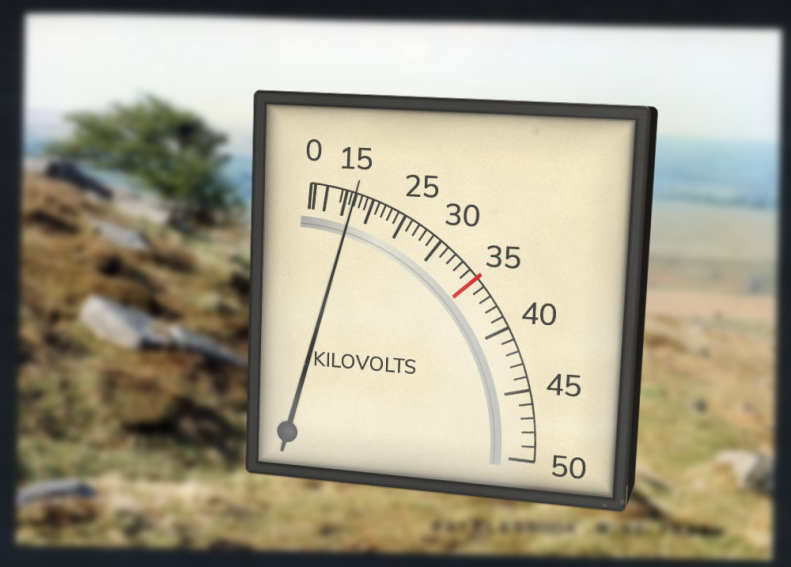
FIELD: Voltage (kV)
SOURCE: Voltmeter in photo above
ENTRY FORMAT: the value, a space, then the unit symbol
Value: 17 kV
